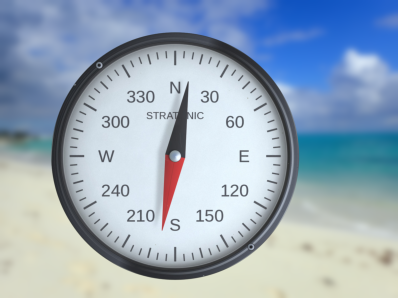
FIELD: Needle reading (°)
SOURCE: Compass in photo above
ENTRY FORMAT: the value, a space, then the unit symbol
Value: 190 °
